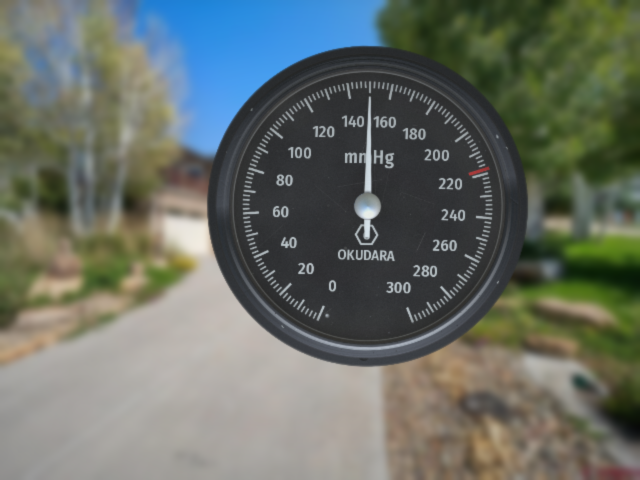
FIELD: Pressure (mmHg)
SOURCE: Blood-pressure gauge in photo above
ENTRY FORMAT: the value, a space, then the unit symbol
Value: 150 mmHg
